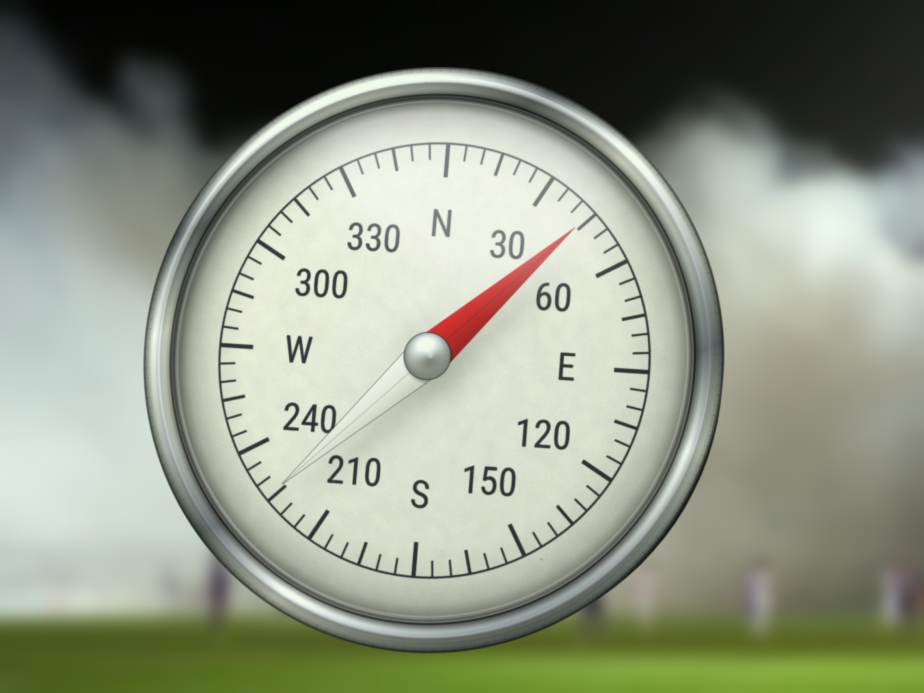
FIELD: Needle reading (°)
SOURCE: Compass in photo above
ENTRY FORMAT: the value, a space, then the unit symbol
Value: 45 °
